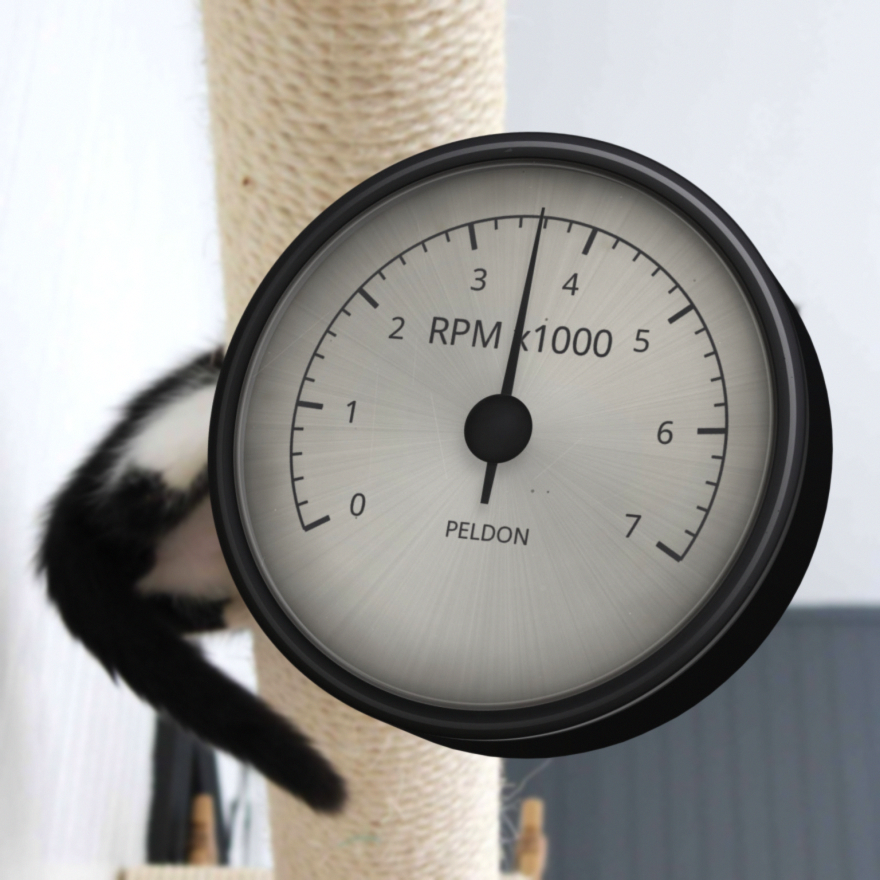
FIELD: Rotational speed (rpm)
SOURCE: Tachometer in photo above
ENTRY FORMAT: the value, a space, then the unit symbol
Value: 3600 rpm
